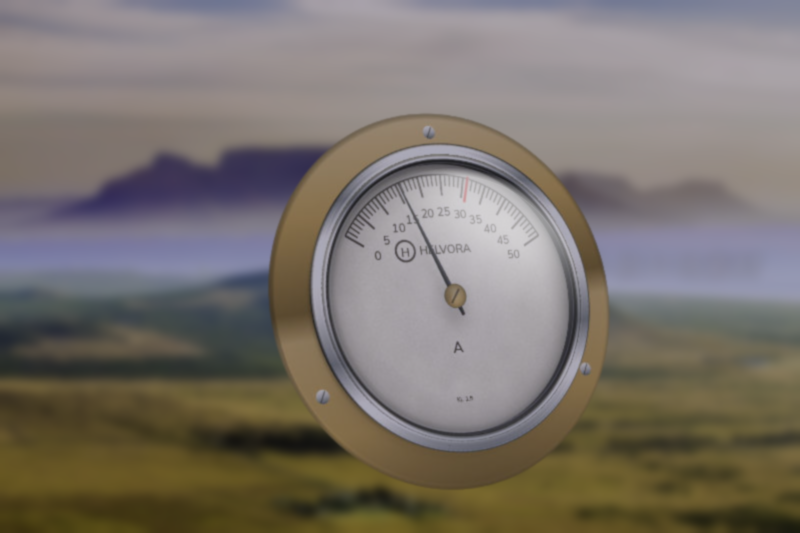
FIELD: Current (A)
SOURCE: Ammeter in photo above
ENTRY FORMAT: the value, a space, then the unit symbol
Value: 15 A
